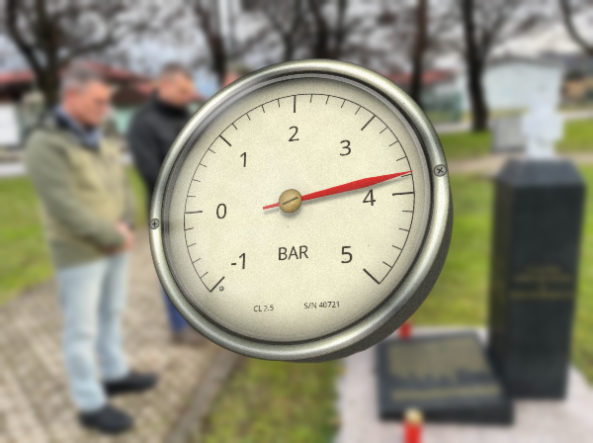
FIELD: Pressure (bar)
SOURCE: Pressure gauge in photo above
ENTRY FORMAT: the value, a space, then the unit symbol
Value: 3.8 bar
